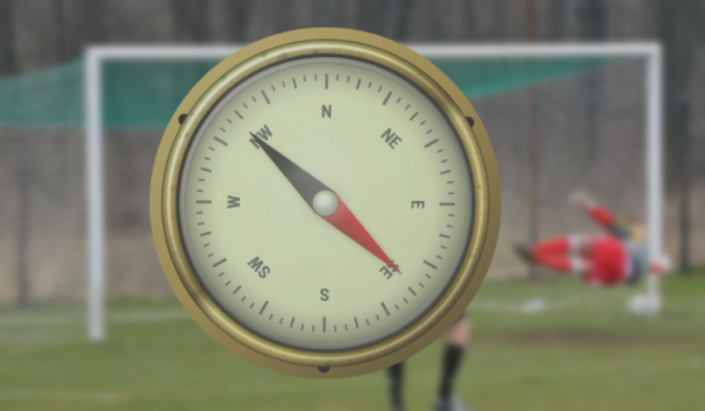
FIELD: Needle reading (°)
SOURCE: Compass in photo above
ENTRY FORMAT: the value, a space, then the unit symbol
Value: 132.5 °
